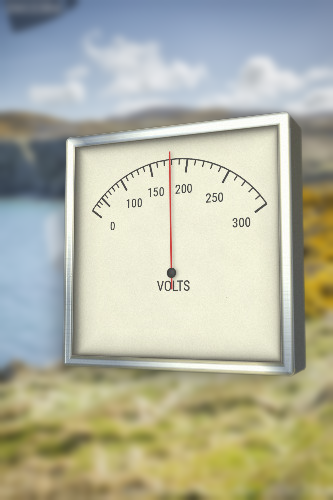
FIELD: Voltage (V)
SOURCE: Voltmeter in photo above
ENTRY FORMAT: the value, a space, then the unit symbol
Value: 180 V
